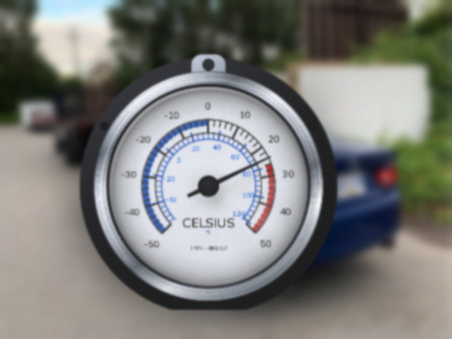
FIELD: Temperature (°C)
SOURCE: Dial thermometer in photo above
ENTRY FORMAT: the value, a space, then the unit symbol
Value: 24 °C
